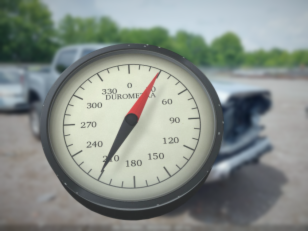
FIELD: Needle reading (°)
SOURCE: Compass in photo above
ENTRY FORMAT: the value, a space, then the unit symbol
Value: 30 °
